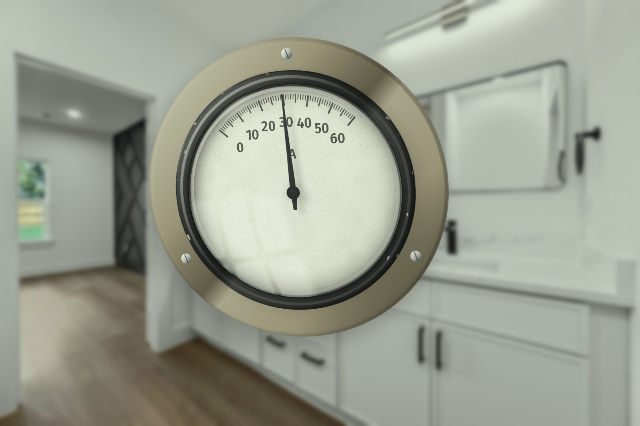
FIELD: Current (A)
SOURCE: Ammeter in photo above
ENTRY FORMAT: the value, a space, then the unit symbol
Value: 30 A
